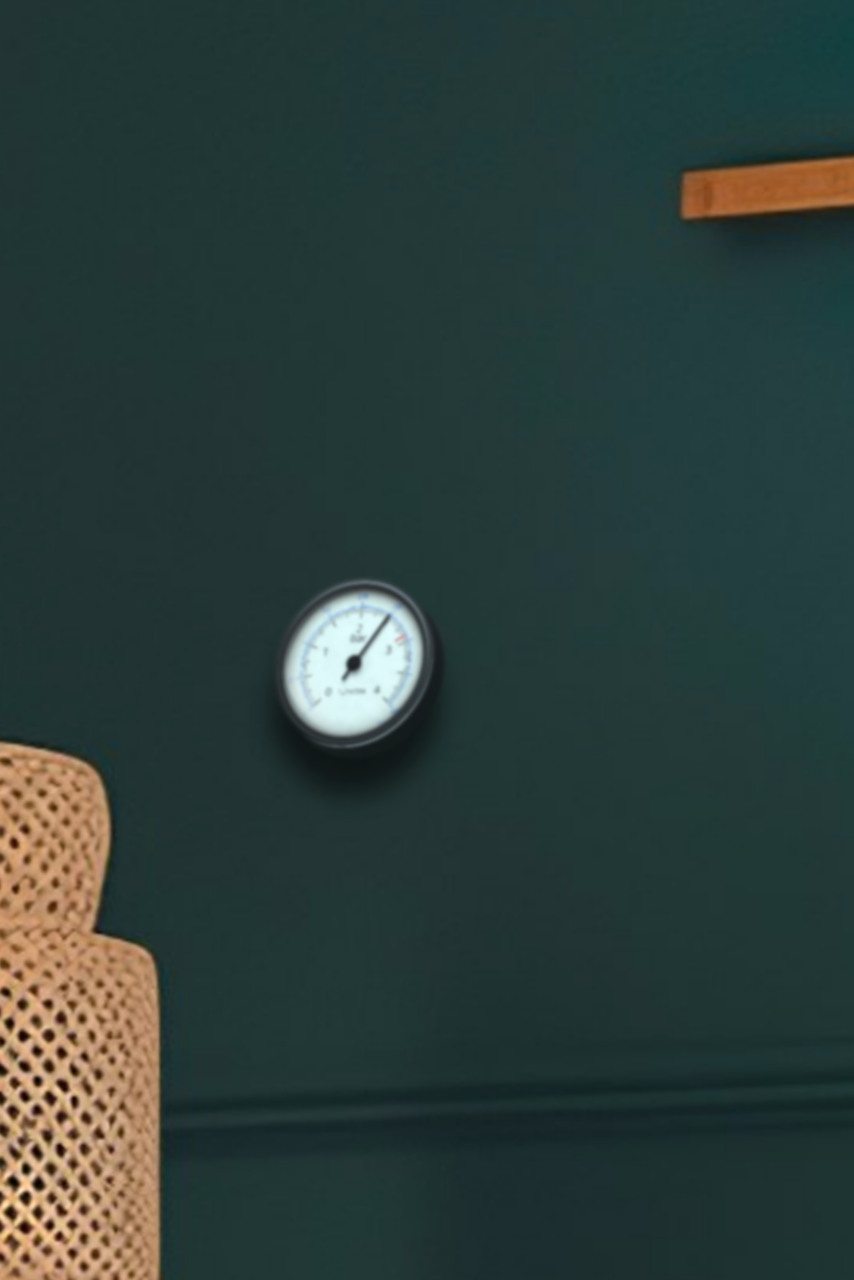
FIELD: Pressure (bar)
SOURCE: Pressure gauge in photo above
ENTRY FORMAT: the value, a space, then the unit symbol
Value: 2.5 bar
